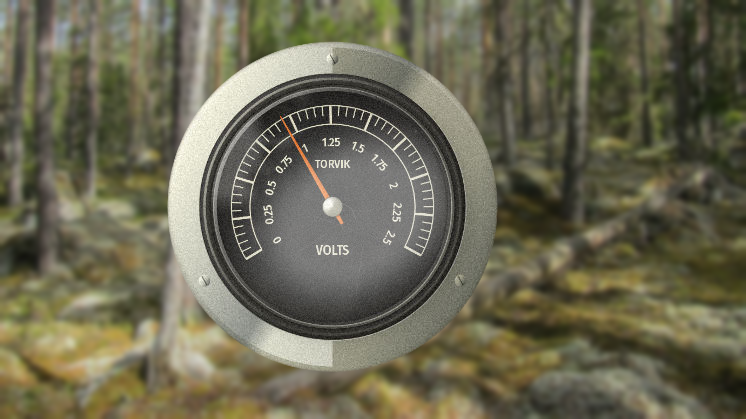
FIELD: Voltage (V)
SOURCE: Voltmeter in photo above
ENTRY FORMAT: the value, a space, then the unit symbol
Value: 0.95 V
